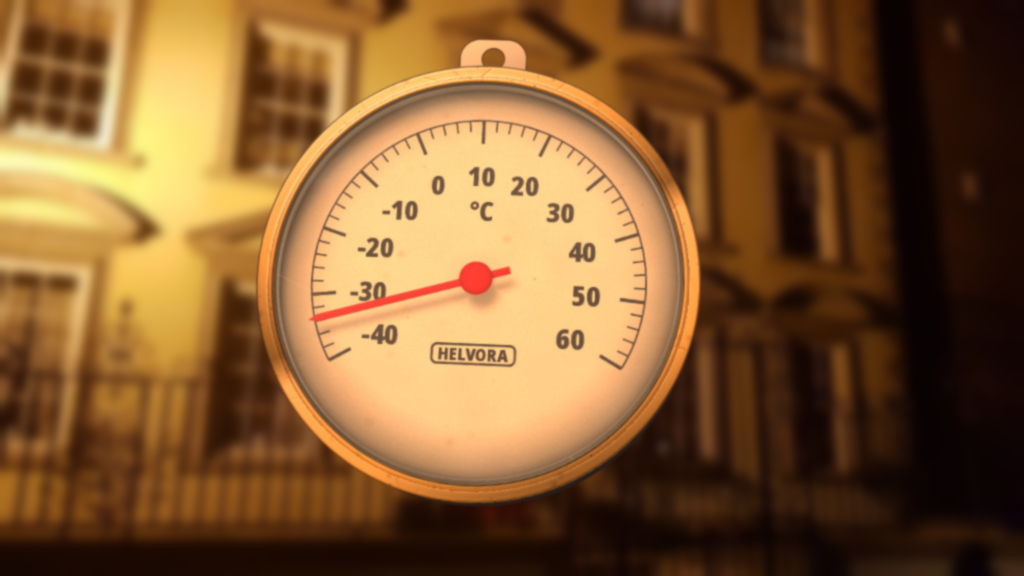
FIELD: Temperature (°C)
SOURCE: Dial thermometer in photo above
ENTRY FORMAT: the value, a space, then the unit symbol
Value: -34 °C
